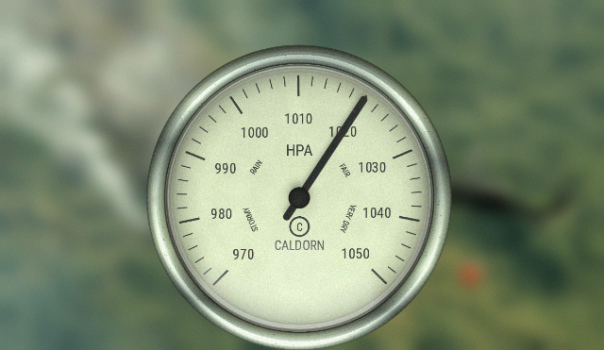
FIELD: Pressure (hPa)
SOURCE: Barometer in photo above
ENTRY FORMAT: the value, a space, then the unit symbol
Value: 1020 hPa
